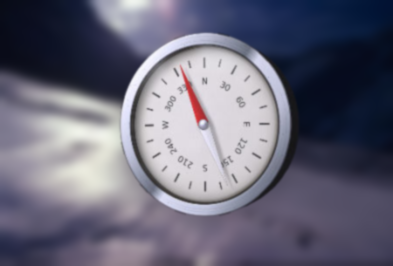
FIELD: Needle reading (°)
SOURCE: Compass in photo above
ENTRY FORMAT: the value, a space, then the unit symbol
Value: 337.5 °
